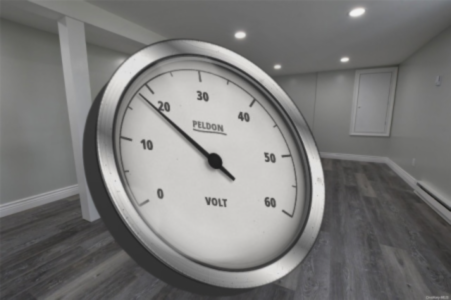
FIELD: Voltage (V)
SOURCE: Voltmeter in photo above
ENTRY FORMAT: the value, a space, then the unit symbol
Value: 17.5 V
